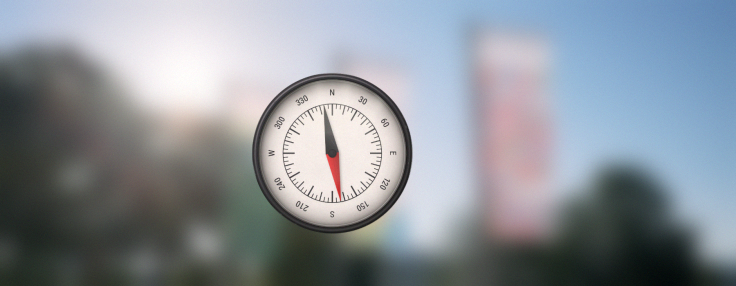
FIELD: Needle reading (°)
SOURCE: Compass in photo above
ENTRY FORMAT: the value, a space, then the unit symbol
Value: 170 °
